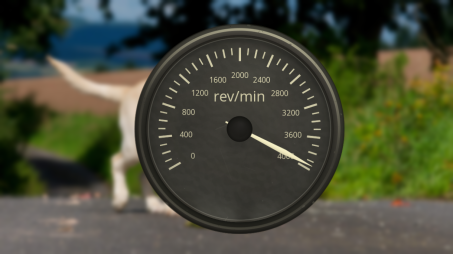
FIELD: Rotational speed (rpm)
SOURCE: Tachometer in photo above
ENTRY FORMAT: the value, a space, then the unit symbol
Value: 3950 rpm
